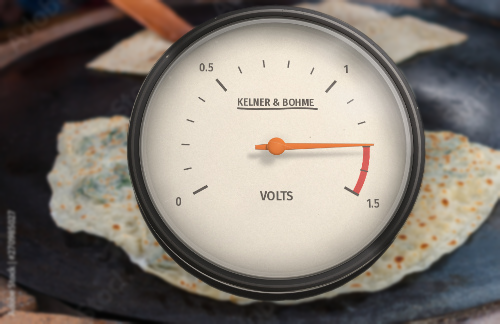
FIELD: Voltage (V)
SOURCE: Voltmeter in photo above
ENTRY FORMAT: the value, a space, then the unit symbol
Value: 1.3 V
